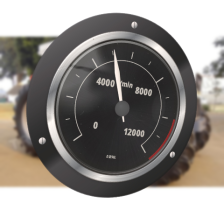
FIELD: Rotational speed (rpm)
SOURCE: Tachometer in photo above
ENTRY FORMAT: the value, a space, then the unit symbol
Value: 5000 rpm
